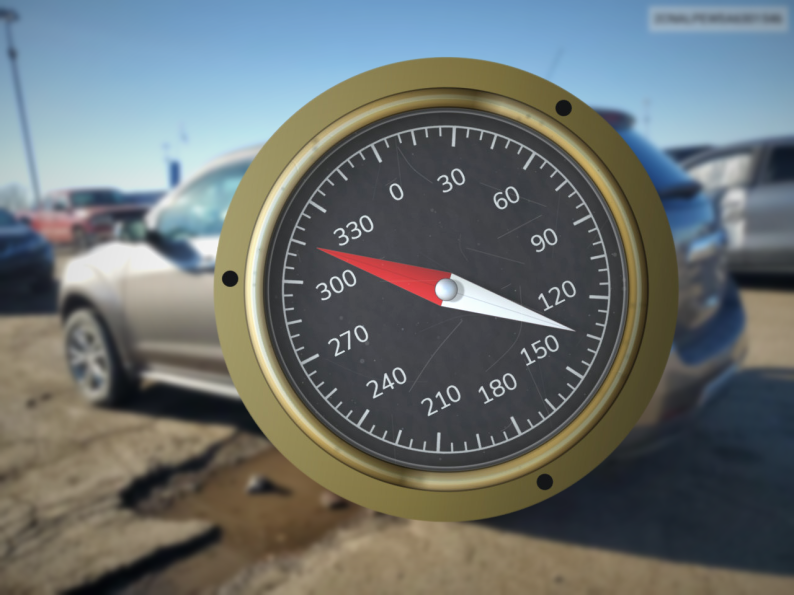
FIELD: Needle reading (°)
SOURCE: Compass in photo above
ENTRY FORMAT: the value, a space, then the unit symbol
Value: 315 °
